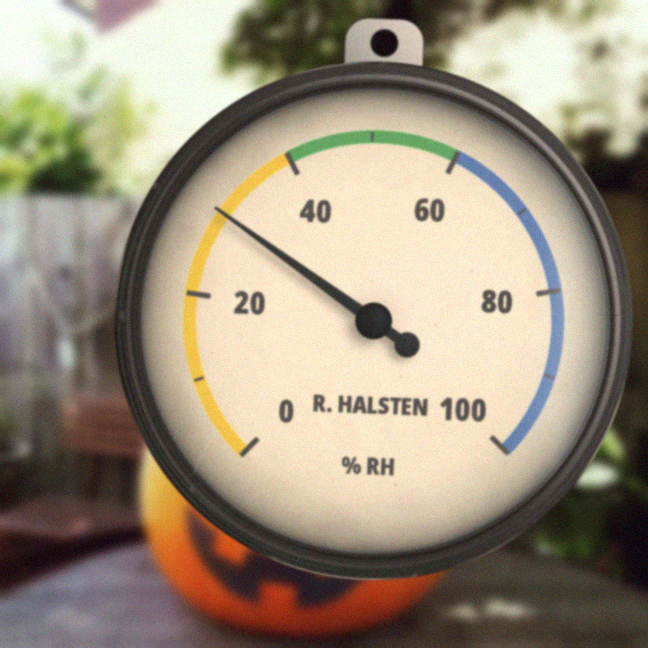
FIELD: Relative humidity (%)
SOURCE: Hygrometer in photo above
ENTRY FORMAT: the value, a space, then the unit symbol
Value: 30 %
